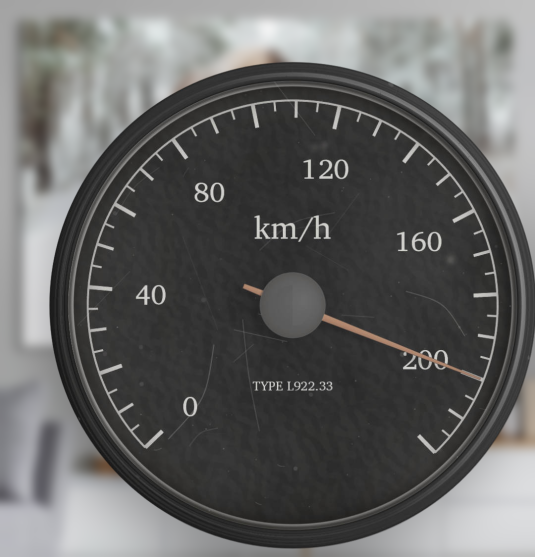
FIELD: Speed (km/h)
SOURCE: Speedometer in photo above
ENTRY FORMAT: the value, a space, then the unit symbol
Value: 200 km/h
